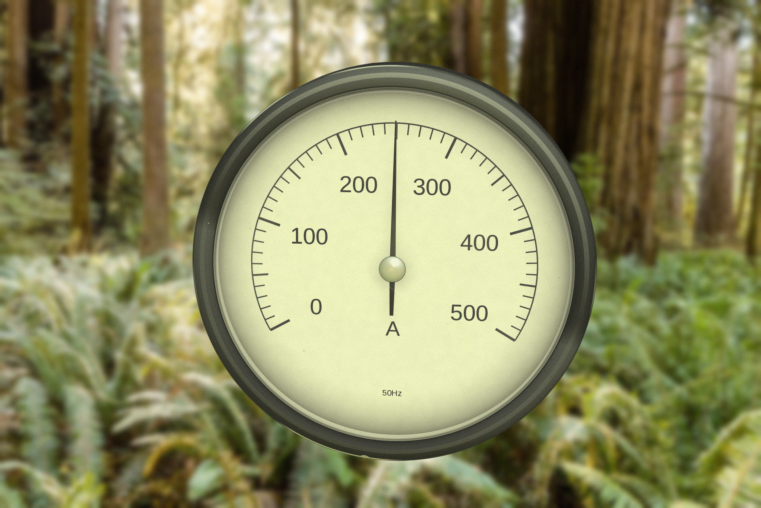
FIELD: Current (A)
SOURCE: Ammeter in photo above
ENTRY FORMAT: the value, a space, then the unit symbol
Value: 250 A
